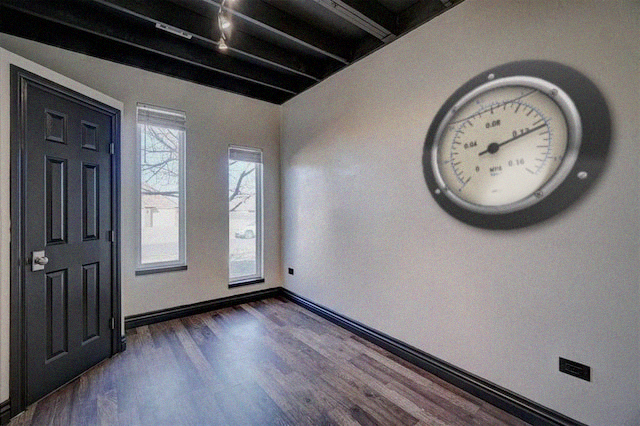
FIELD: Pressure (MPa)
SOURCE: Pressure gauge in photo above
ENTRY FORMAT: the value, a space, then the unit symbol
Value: 0.125 MPa
